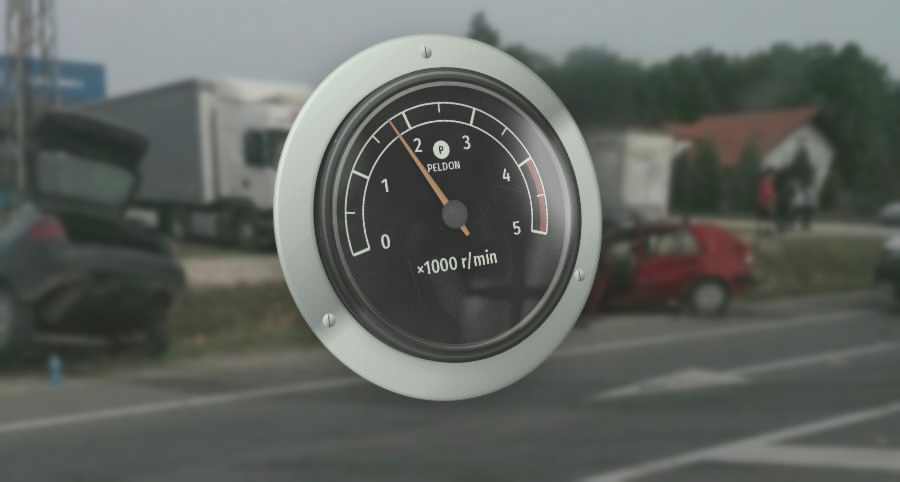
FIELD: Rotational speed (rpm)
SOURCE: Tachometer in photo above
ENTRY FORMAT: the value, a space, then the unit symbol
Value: 1750 rpm
